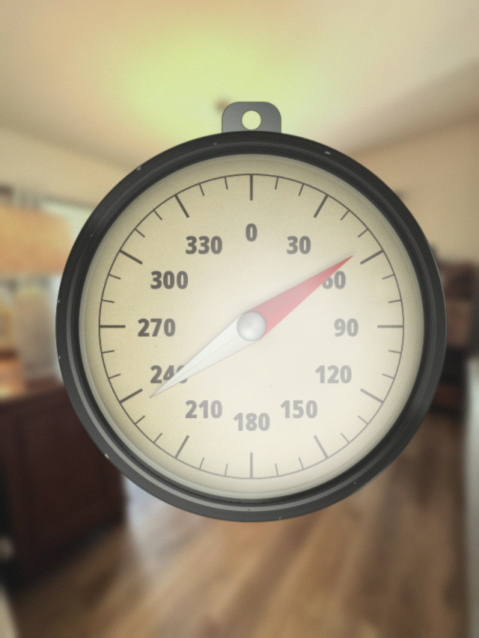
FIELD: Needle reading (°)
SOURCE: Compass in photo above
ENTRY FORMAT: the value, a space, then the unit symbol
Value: 55 °
